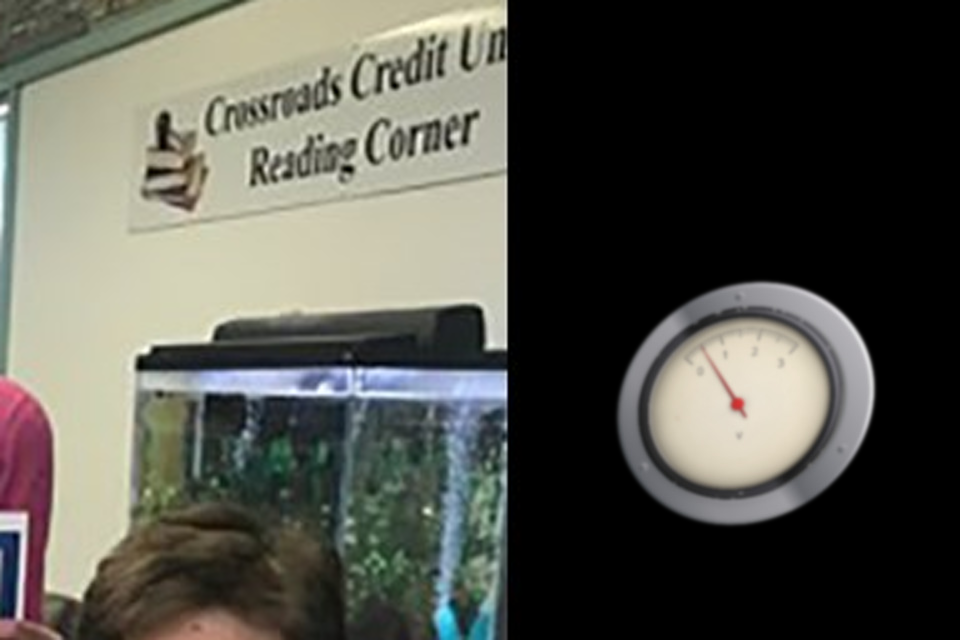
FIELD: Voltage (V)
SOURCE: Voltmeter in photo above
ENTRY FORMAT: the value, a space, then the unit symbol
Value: 0.5 V
